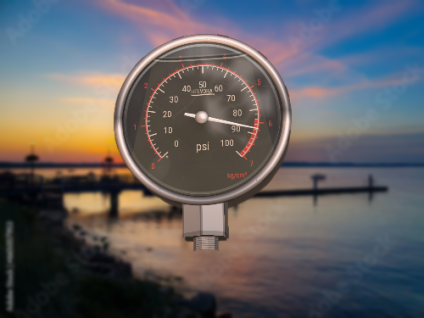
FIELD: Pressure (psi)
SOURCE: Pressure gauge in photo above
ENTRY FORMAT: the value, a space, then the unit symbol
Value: 88 psi
